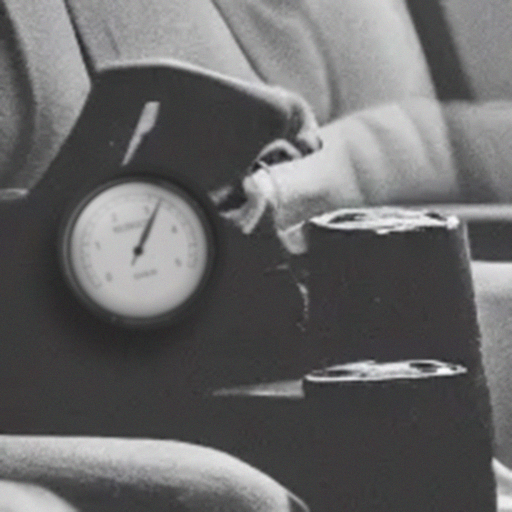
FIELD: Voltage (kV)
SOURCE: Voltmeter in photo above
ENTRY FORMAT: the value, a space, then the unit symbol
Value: 3.25 kV
